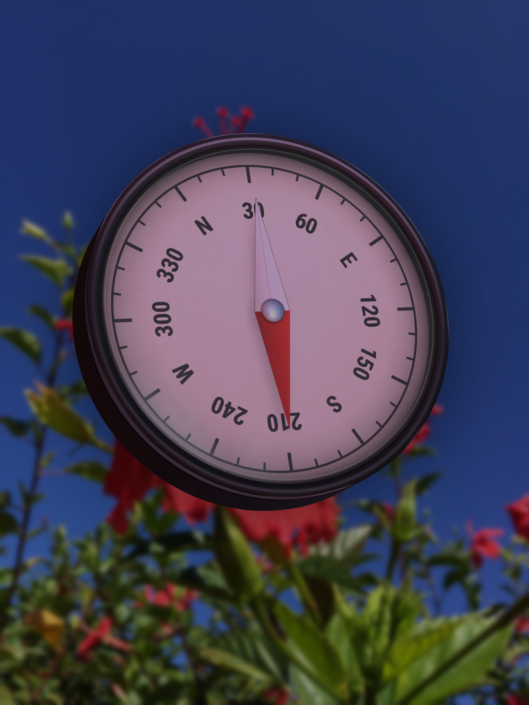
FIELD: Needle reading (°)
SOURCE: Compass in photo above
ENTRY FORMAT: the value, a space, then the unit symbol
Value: 210 °
